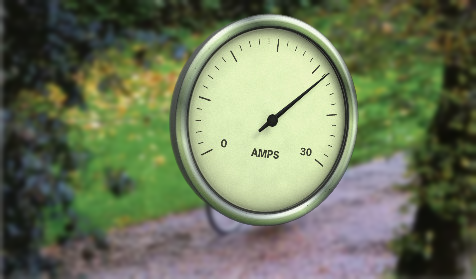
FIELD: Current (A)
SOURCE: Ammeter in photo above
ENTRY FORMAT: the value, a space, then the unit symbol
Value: 21 A
